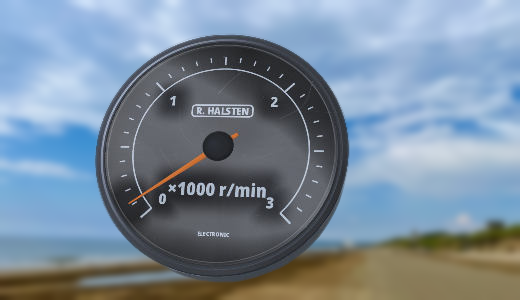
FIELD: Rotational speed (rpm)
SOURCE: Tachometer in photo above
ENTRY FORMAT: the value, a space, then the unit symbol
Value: 100 rpm
